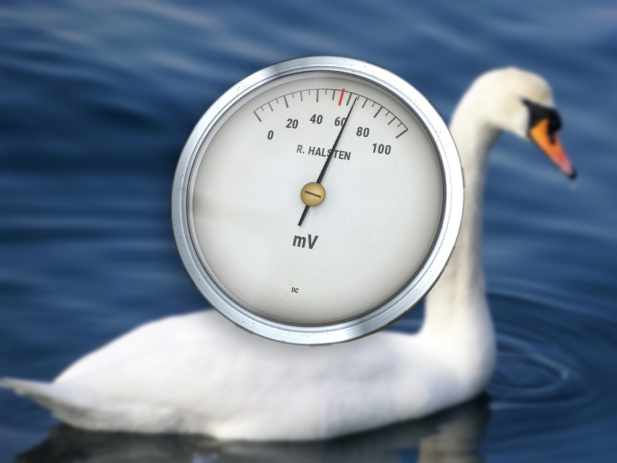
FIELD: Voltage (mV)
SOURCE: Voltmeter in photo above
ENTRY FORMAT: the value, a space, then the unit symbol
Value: 65 mV
